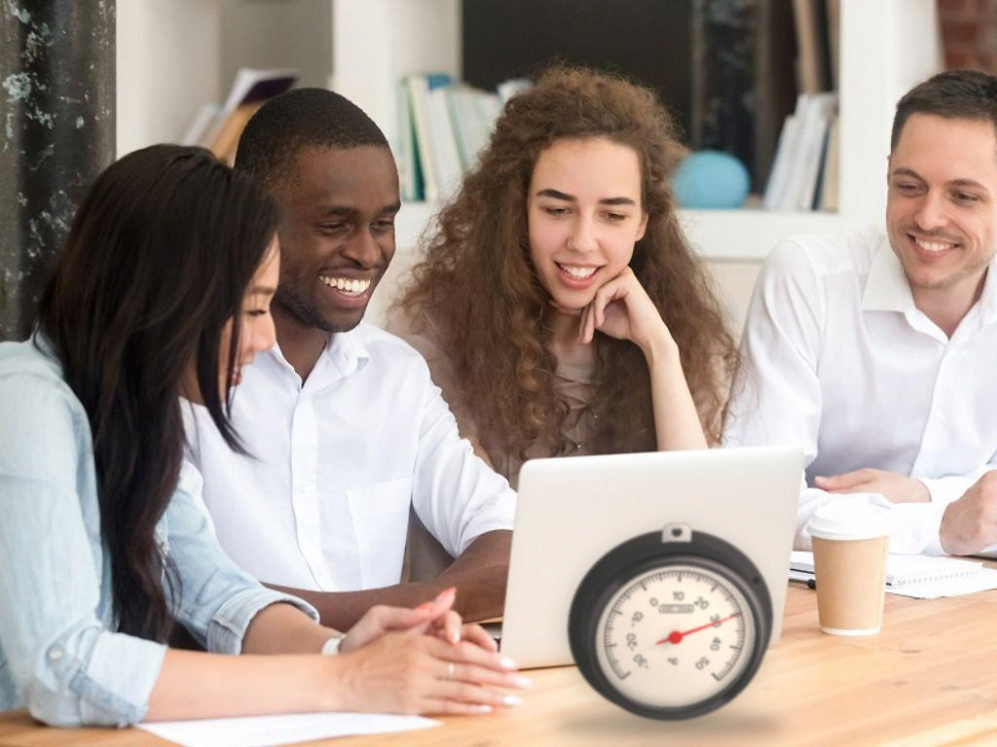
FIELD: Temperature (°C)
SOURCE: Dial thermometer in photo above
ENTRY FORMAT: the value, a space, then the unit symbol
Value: 30 °C
